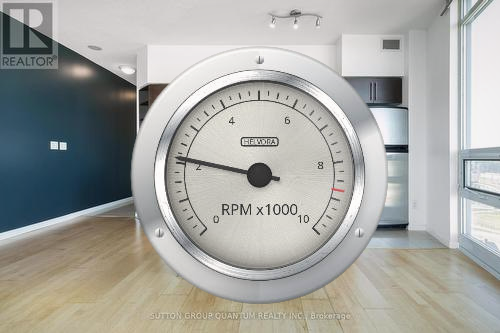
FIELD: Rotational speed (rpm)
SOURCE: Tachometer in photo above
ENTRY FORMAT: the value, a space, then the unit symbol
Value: 2125 rpm
